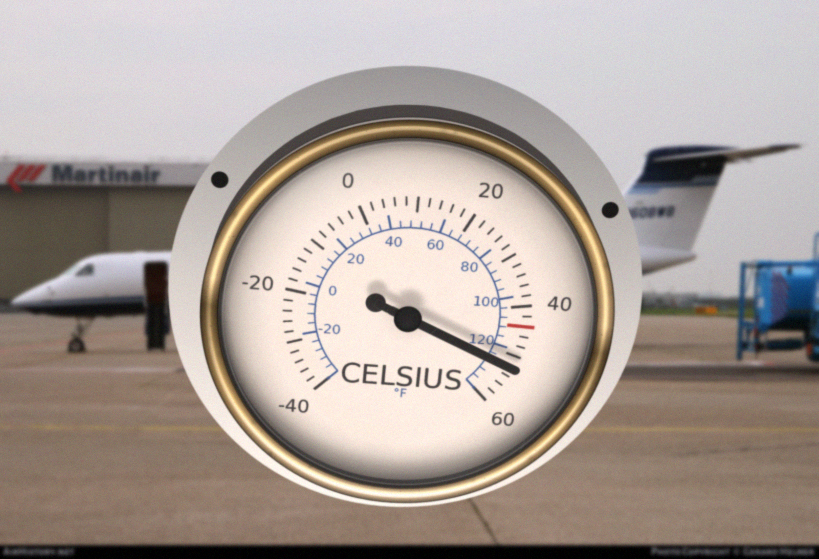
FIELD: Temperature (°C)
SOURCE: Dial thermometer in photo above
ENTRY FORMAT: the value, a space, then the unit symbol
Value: 52 °C
